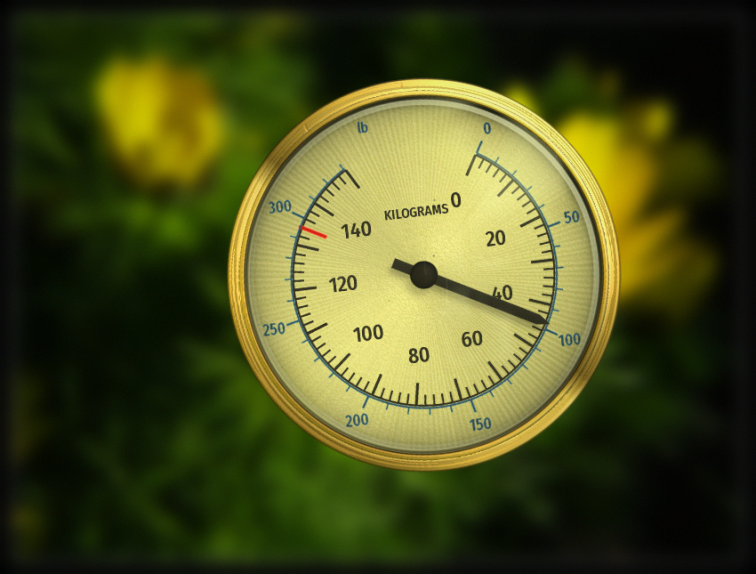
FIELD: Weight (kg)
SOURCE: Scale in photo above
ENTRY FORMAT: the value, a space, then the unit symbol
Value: 44 kg
